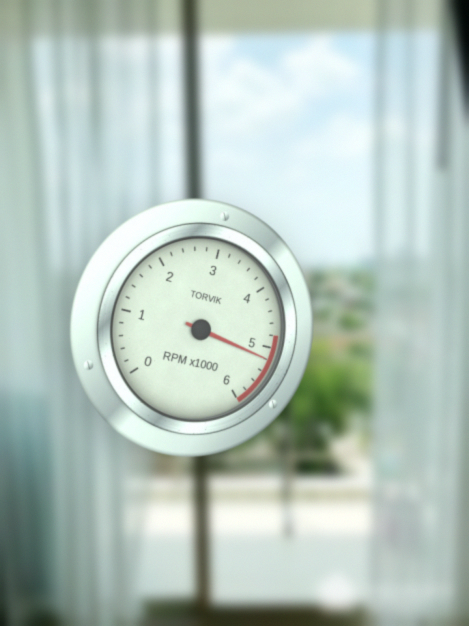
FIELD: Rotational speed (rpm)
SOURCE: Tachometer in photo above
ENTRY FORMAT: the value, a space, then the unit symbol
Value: 5200 rpm
